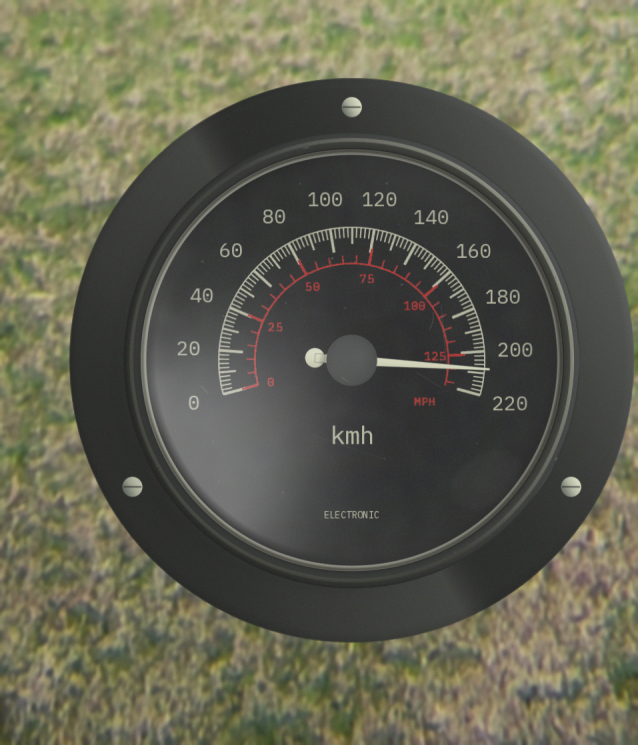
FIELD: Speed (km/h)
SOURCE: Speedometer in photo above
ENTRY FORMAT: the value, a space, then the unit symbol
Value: 208 km/h
